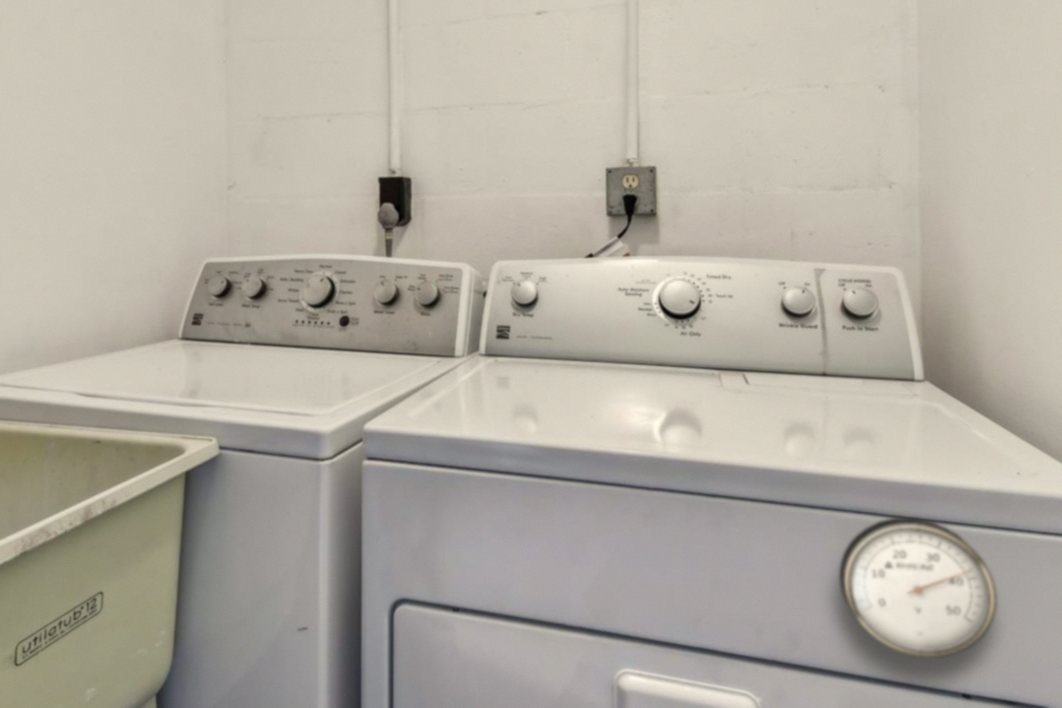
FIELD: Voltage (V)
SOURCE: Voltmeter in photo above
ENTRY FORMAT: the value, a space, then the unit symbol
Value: 38 V
